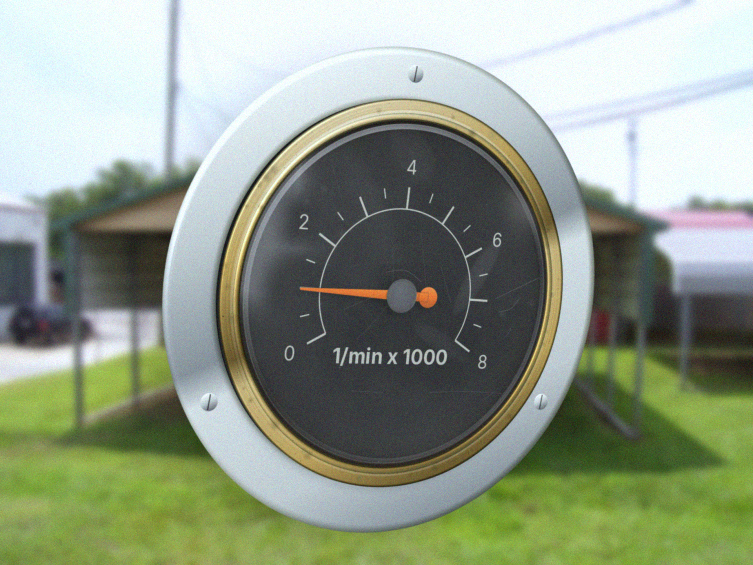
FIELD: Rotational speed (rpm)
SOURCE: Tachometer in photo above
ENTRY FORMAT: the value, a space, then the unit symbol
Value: 1000 rpm
